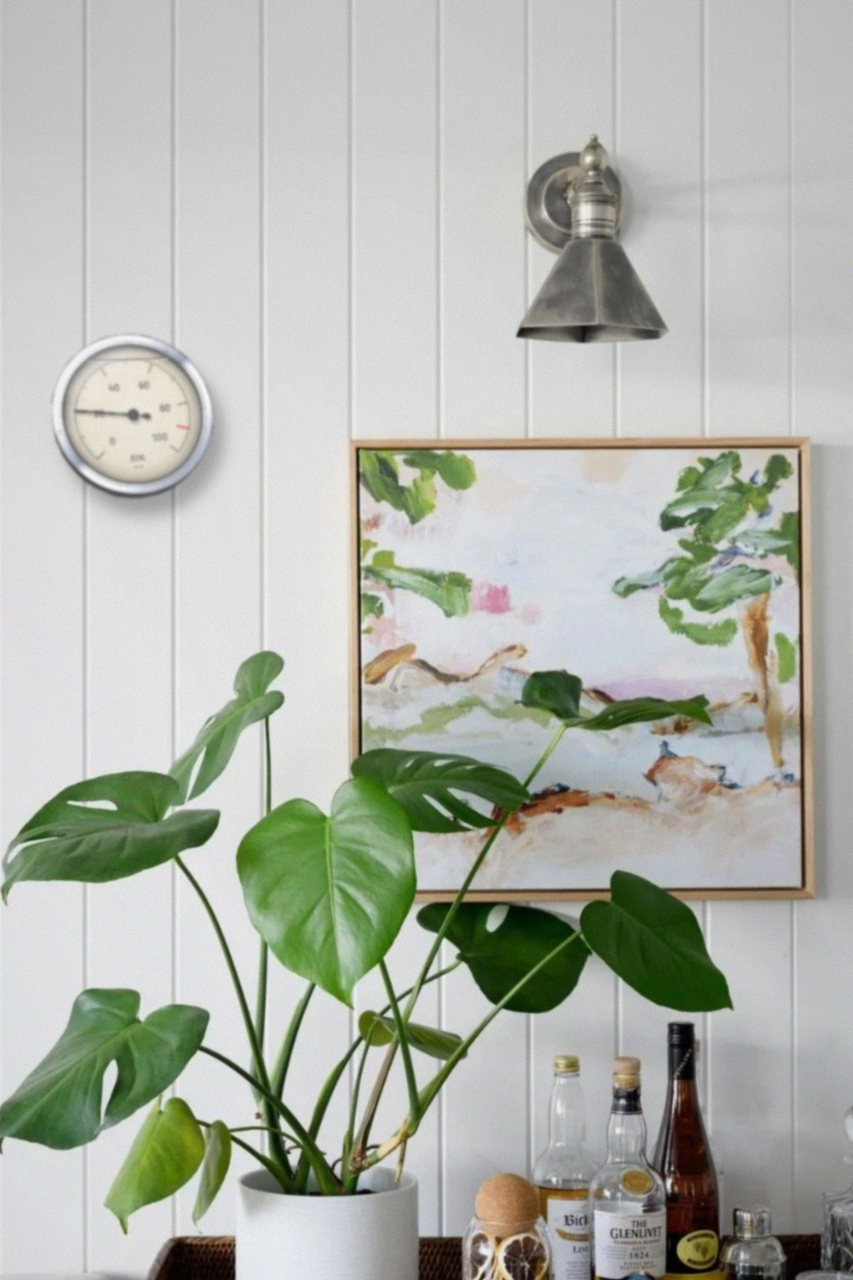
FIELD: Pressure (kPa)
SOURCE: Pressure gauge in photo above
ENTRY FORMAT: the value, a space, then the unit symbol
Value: 20 kPa
